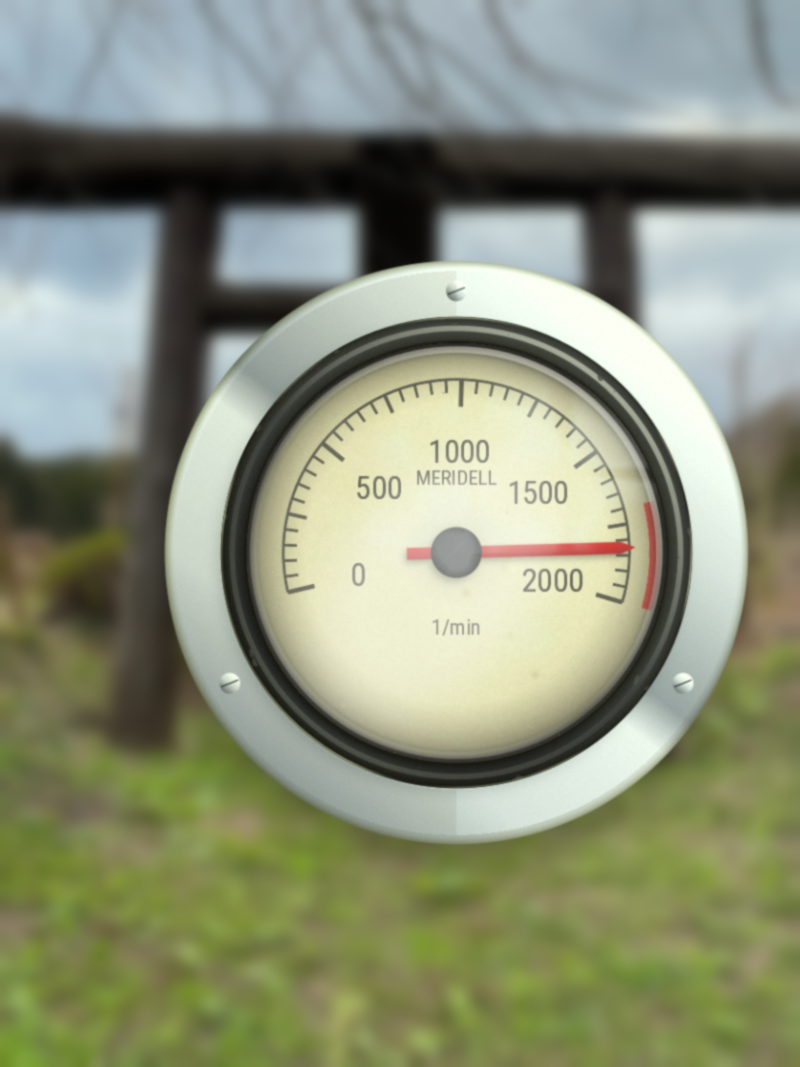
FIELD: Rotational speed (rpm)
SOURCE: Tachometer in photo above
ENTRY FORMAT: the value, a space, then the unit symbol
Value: 1825 rpm
